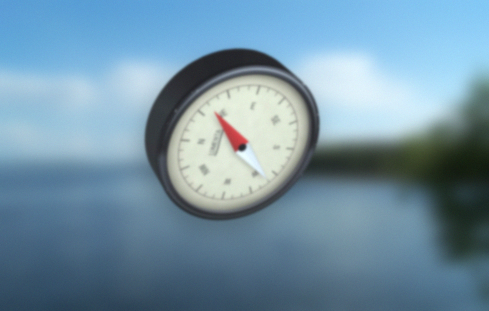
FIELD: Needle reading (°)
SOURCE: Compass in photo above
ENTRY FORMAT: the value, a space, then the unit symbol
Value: 40 °
